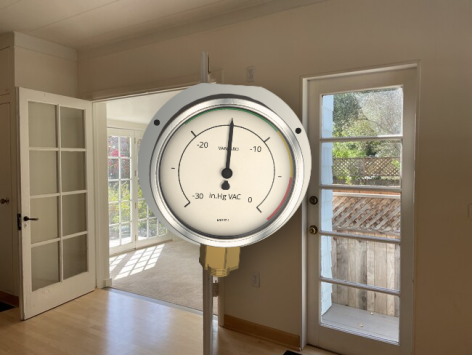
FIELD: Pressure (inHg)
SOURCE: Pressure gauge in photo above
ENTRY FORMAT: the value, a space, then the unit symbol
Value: -15 inHg
